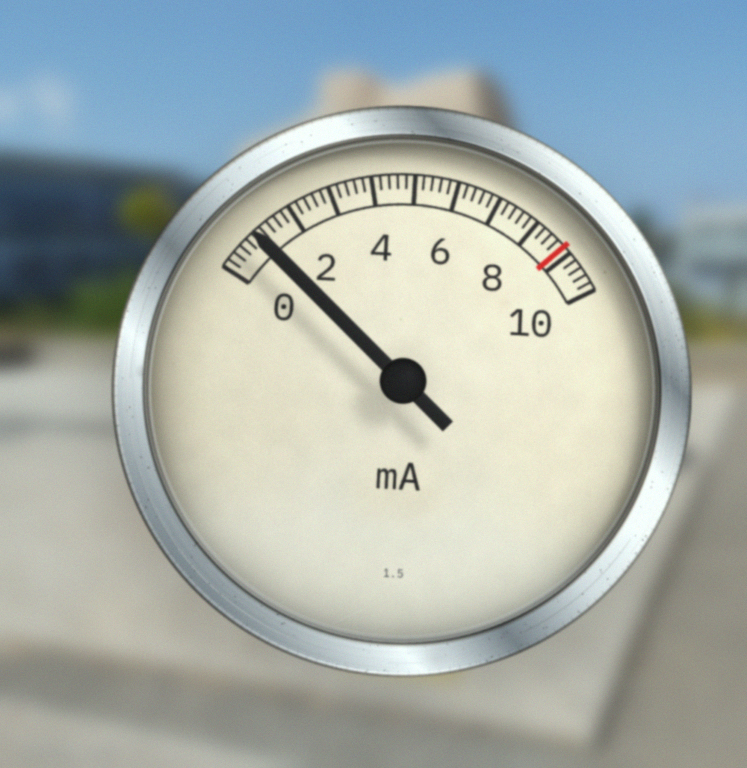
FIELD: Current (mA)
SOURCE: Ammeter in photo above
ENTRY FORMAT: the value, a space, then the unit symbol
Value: 1 mA
